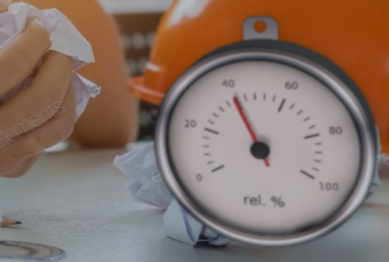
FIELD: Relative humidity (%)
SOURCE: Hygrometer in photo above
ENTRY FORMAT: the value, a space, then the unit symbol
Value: 40 %
